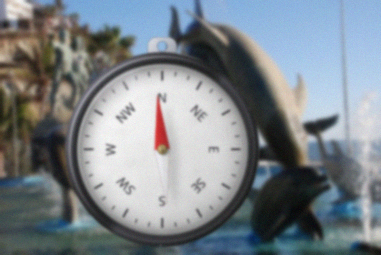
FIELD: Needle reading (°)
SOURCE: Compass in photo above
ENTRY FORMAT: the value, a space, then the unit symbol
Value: 355 °
